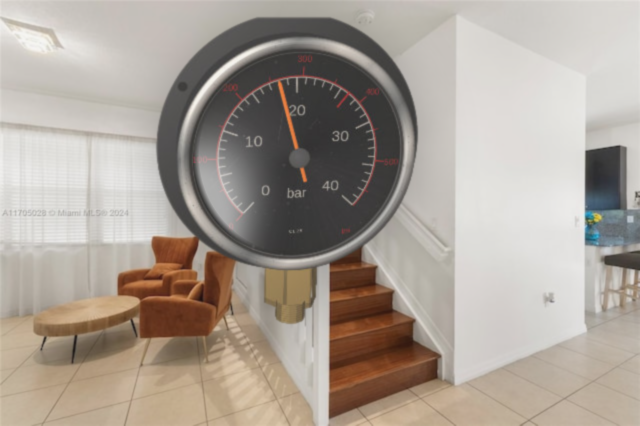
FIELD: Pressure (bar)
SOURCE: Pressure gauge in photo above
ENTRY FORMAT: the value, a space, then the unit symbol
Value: 18 bar
